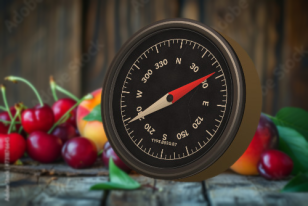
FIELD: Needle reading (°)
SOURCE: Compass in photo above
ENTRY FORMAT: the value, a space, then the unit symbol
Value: 55 °
